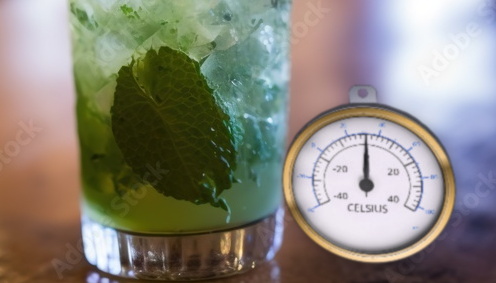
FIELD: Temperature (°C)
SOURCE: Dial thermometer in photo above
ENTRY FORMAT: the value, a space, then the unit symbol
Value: 0 °C
